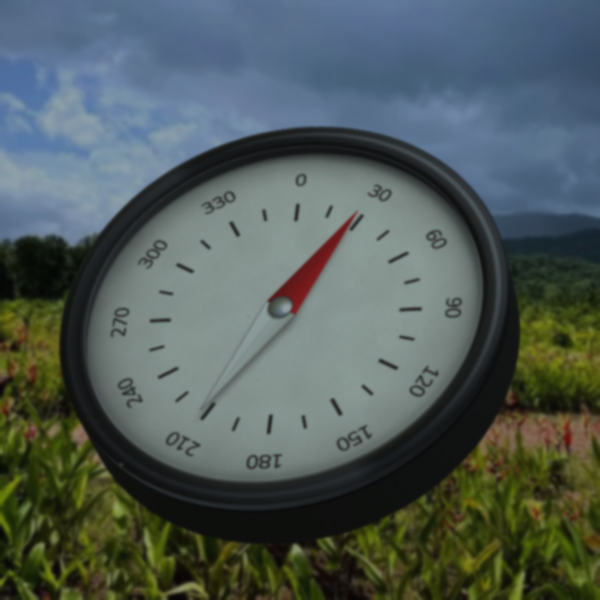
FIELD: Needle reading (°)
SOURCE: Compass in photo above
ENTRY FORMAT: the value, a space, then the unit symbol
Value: 30 °
